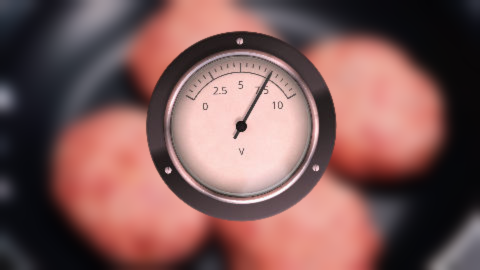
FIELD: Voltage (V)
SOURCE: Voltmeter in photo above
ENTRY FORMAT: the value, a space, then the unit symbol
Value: 7.5 V
